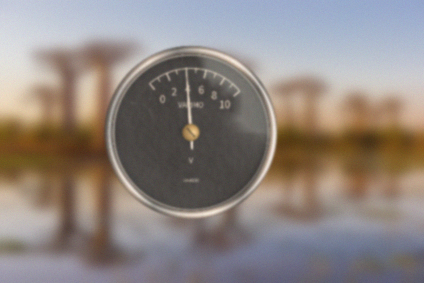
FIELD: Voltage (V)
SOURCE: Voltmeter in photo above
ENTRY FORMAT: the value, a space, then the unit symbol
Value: 4 V
